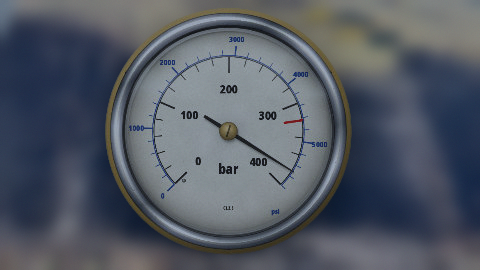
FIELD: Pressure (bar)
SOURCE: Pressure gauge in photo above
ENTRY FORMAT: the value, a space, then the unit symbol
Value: 380 bar
